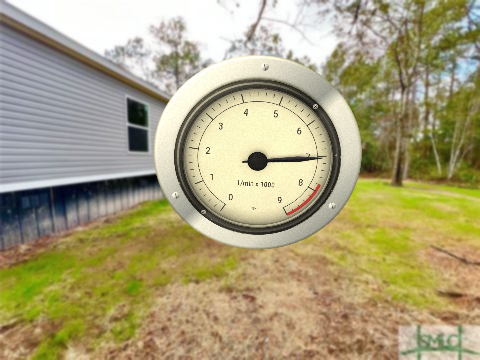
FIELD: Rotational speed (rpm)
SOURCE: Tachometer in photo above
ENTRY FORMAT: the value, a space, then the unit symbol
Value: 7000 rpm
